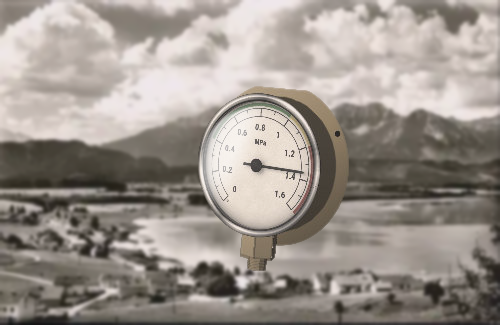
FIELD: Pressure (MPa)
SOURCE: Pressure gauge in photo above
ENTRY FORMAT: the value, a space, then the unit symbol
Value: 1.35 MPa
